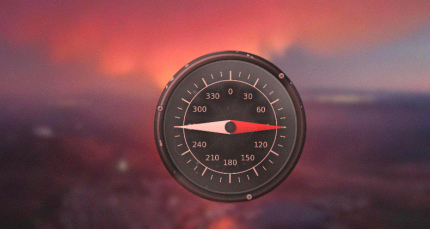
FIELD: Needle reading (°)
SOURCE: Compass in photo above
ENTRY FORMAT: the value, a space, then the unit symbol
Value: 90 °
